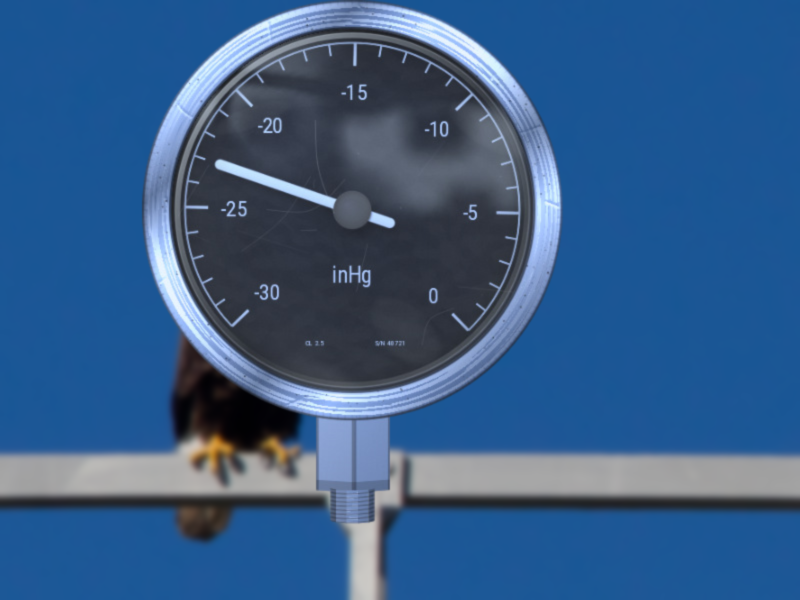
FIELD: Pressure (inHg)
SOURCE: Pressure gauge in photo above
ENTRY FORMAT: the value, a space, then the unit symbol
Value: -23 inHg
